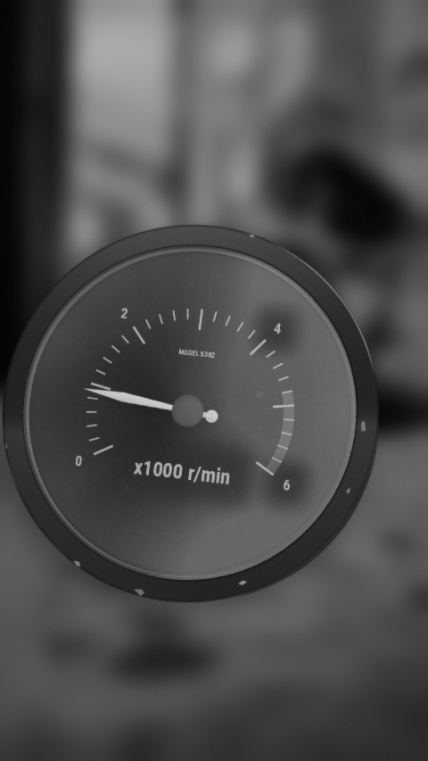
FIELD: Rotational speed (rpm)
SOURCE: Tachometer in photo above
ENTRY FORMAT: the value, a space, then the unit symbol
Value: 900 rpm
